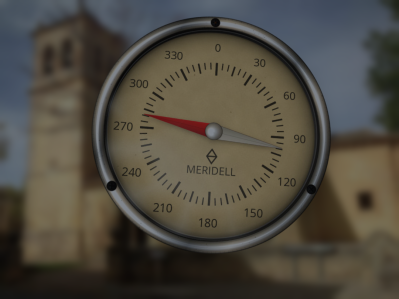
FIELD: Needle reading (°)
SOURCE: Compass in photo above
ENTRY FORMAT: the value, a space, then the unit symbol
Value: 280 °
